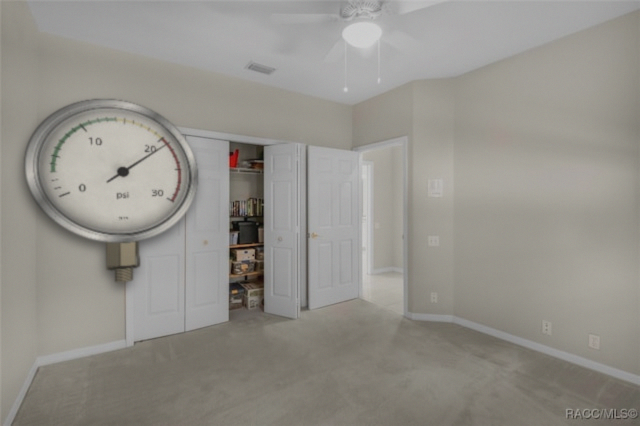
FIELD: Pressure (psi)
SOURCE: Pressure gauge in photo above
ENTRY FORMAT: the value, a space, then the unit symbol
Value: 21 psi
